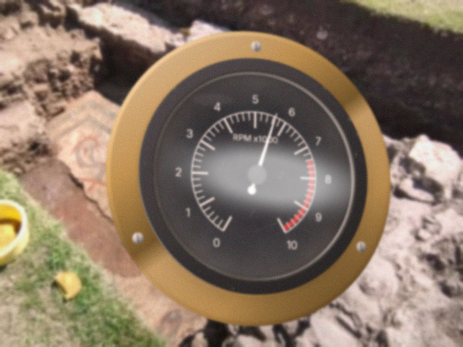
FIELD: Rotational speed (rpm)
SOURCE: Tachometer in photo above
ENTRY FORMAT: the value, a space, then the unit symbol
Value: 5600 rpm
